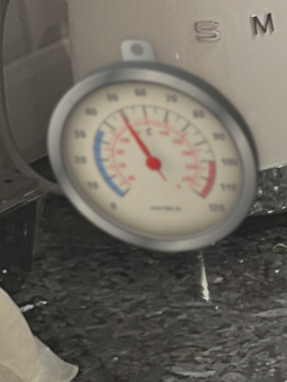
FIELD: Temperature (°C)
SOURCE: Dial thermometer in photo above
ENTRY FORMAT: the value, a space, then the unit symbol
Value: 50 °C
